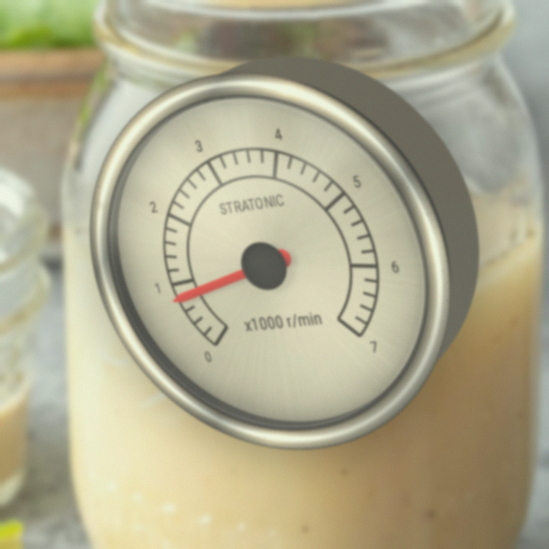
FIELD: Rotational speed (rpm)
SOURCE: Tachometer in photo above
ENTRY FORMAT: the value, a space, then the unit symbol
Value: 800 rpm
